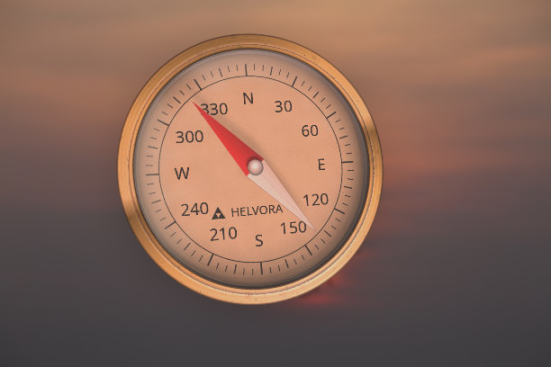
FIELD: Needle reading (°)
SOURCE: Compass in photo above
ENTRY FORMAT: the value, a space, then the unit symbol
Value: 320 °
